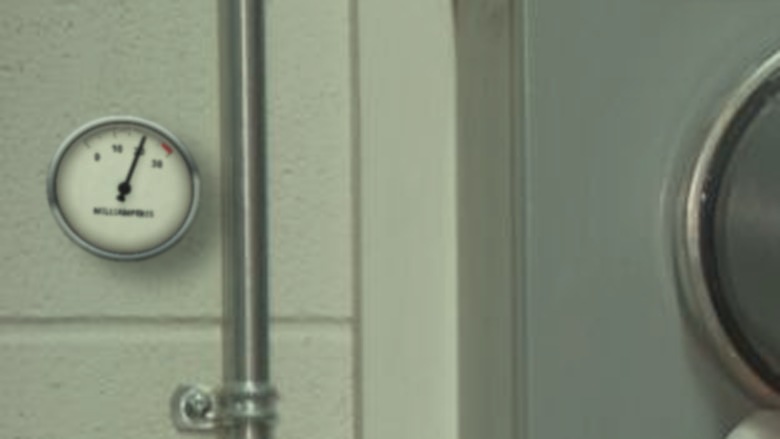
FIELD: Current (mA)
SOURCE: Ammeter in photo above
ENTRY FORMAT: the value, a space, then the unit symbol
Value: 20 mA
